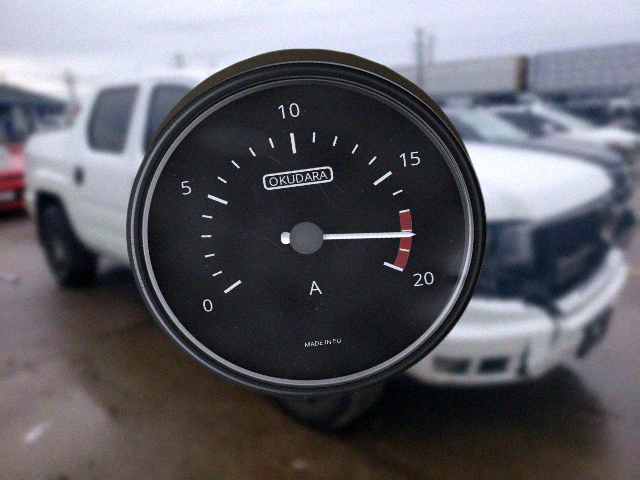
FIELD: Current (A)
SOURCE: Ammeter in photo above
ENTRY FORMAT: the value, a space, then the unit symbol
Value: 18 A
